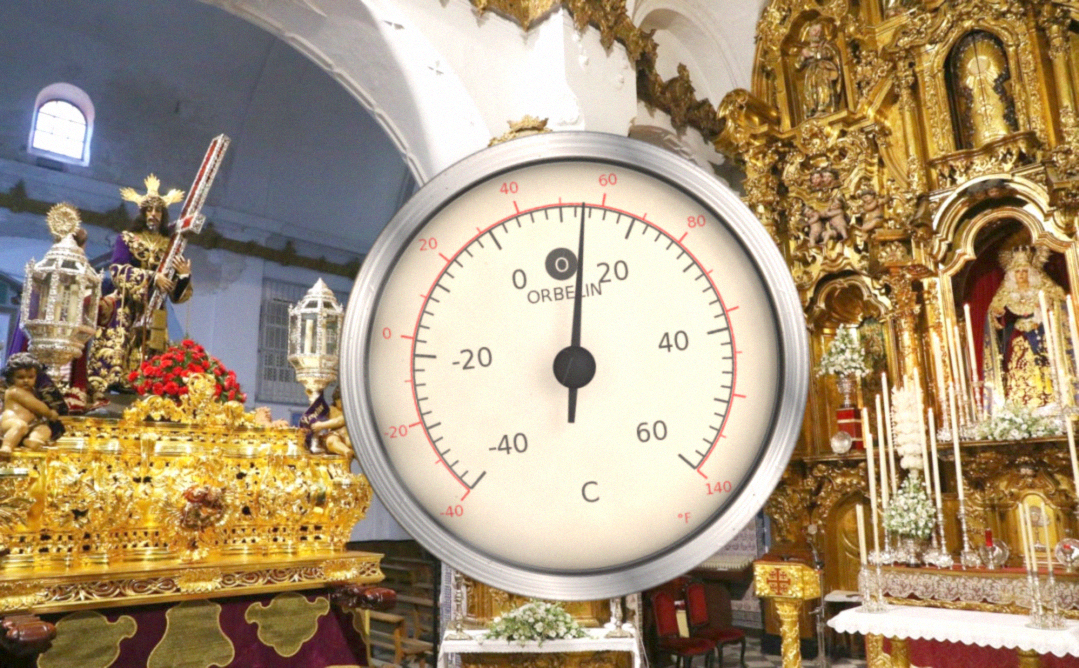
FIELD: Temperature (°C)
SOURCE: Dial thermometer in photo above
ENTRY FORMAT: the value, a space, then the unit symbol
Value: 13 °C
